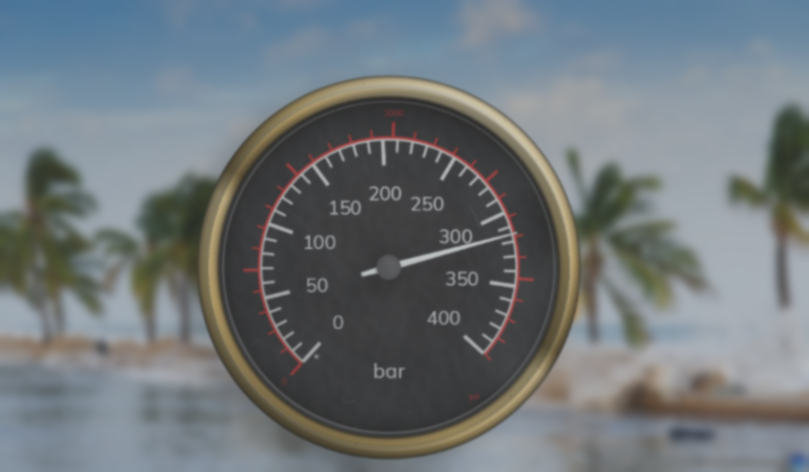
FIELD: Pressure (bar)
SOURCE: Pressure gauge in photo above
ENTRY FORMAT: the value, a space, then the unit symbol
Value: 315 bar
